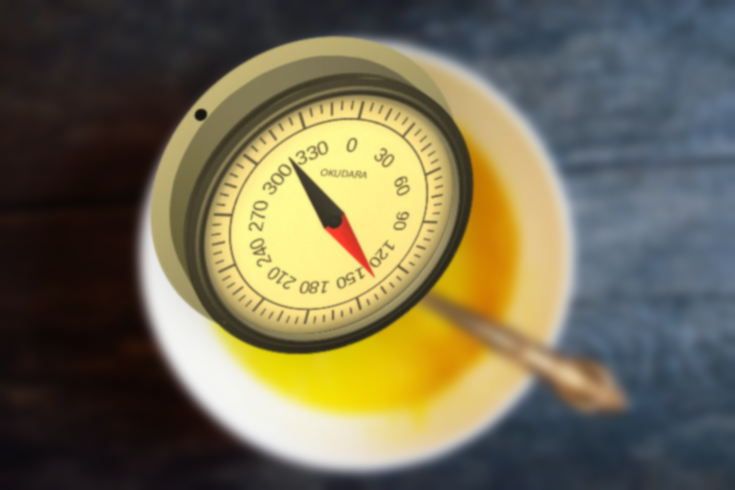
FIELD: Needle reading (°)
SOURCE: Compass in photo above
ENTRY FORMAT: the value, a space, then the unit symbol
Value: 135 °
